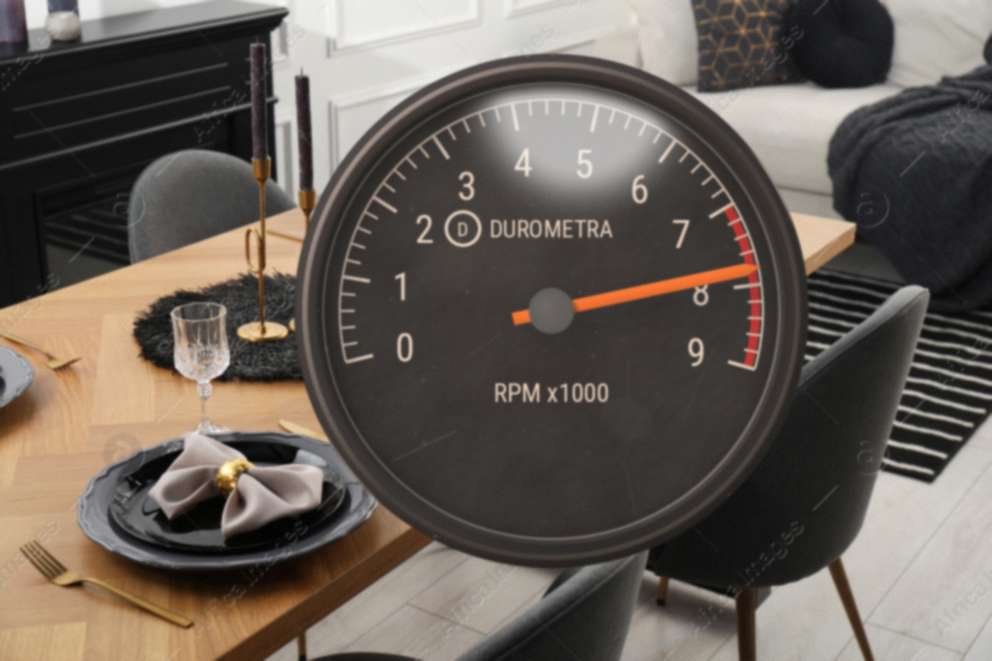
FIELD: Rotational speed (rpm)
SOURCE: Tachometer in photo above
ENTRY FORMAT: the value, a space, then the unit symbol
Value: 7800 rpm
